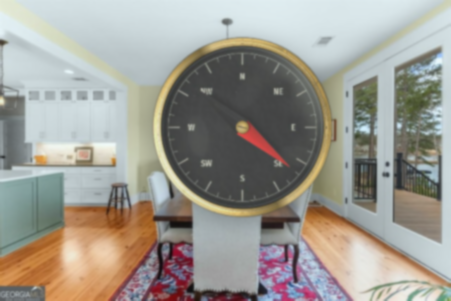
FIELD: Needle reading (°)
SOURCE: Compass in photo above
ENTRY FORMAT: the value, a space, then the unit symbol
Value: 130 °
